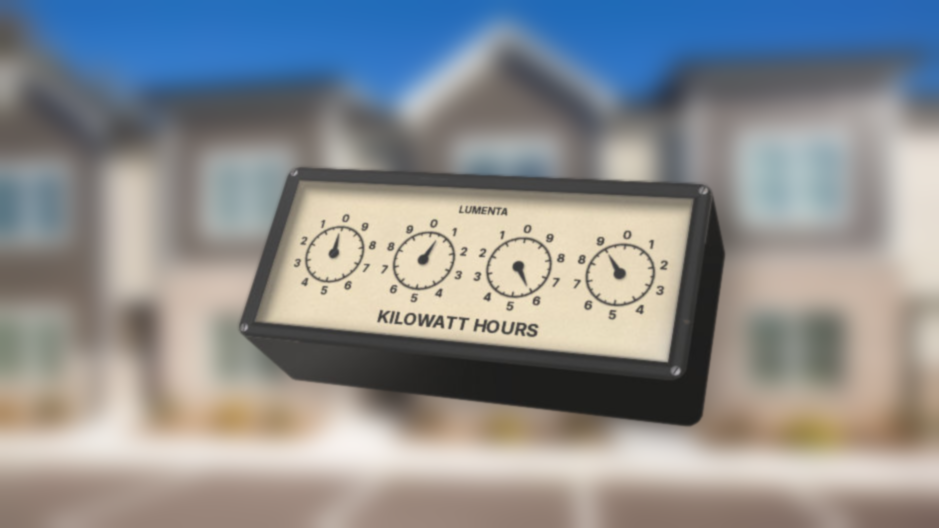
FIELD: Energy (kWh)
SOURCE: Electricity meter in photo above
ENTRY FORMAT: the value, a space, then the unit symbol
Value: 59 kWh
